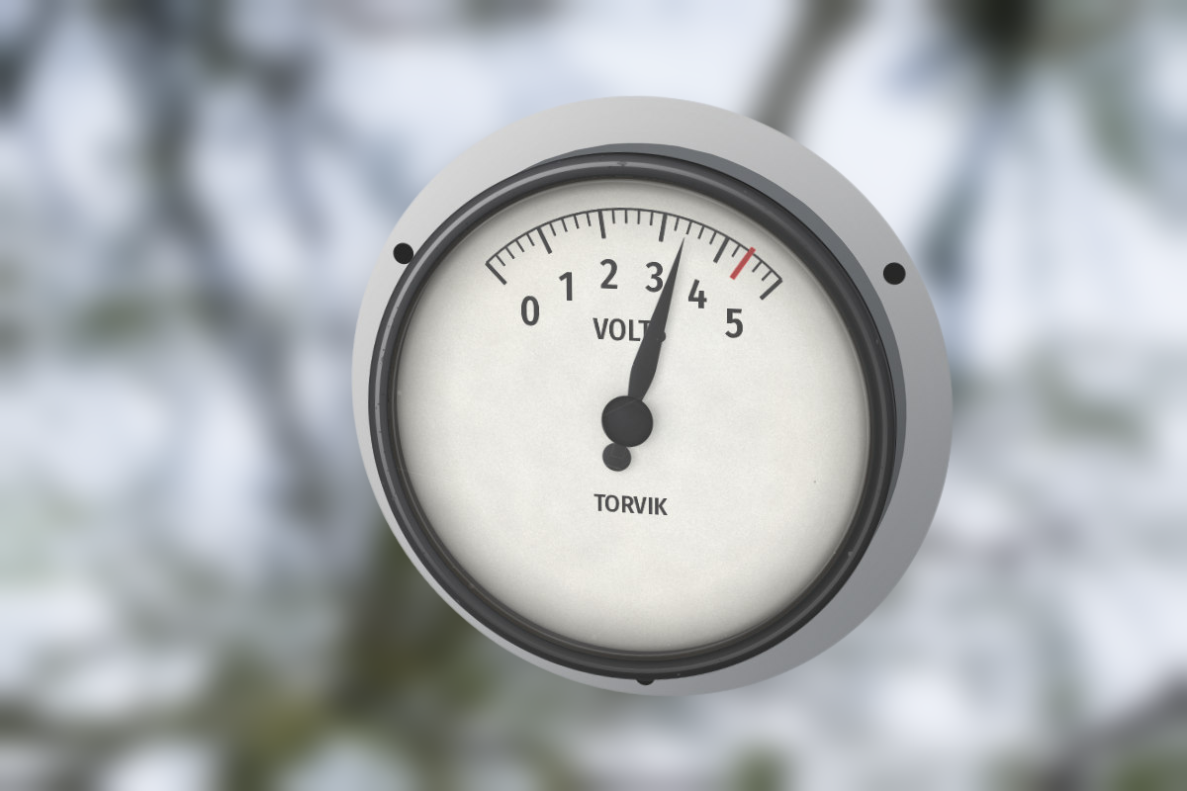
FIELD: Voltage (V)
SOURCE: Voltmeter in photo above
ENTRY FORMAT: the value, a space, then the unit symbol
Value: 3.4 V
